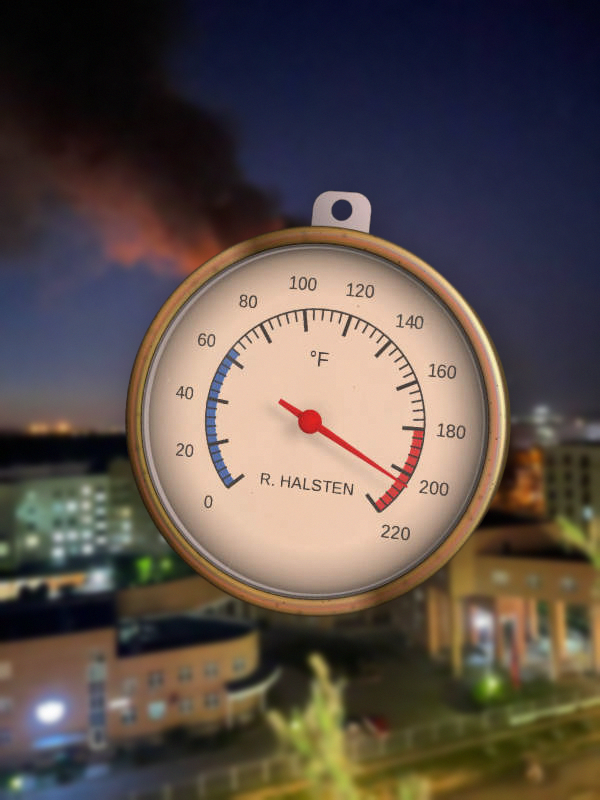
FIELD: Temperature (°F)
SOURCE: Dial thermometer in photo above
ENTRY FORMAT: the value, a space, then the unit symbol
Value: 204 °F
